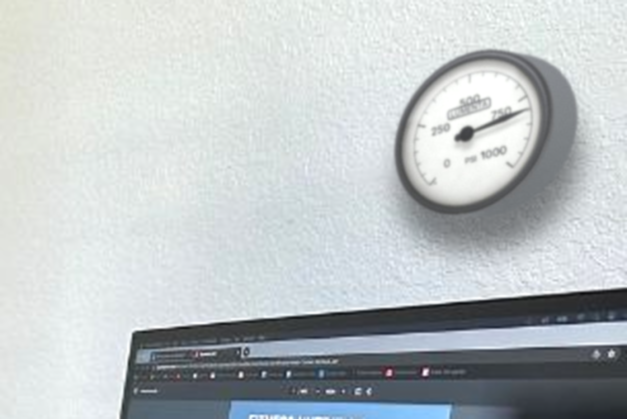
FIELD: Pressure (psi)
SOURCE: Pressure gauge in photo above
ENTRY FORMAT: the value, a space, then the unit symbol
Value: 800 psi
